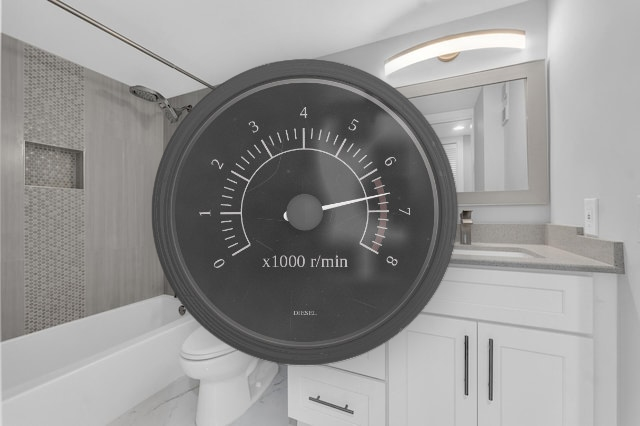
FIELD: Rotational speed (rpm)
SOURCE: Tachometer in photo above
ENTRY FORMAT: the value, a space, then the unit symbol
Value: 6600 rpm
